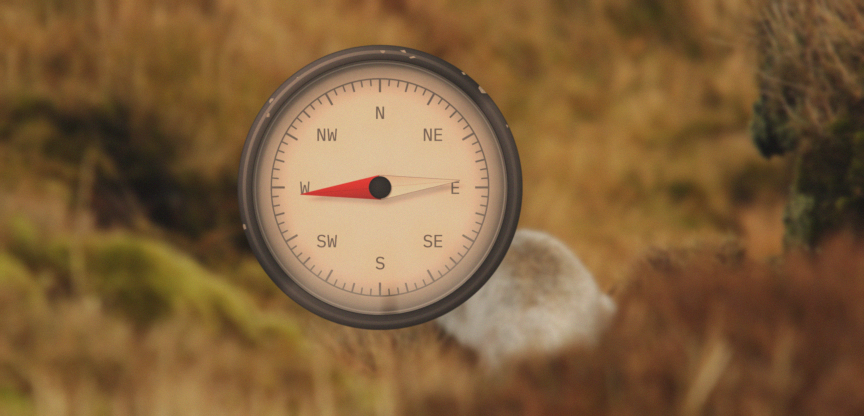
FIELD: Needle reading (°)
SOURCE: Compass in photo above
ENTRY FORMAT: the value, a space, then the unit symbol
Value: 265 °
